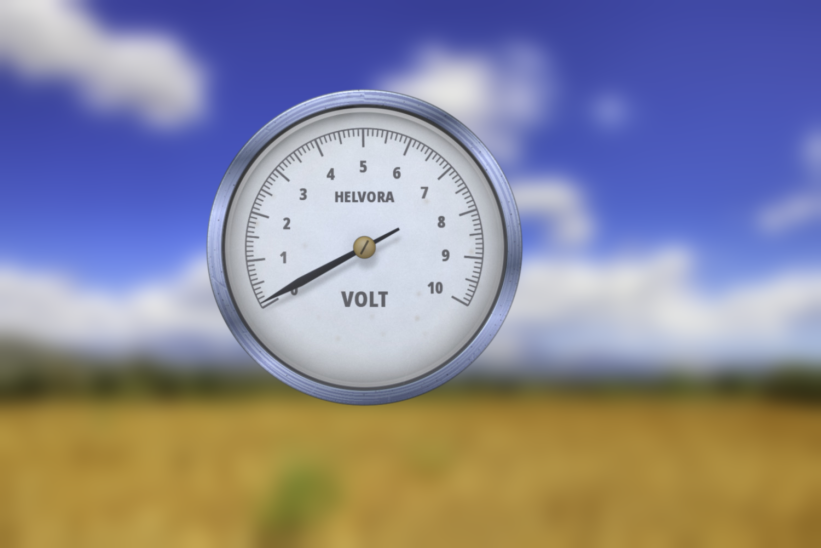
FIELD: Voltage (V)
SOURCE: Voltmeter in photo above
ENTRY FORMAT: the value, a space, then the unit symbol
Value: 0.1 V
